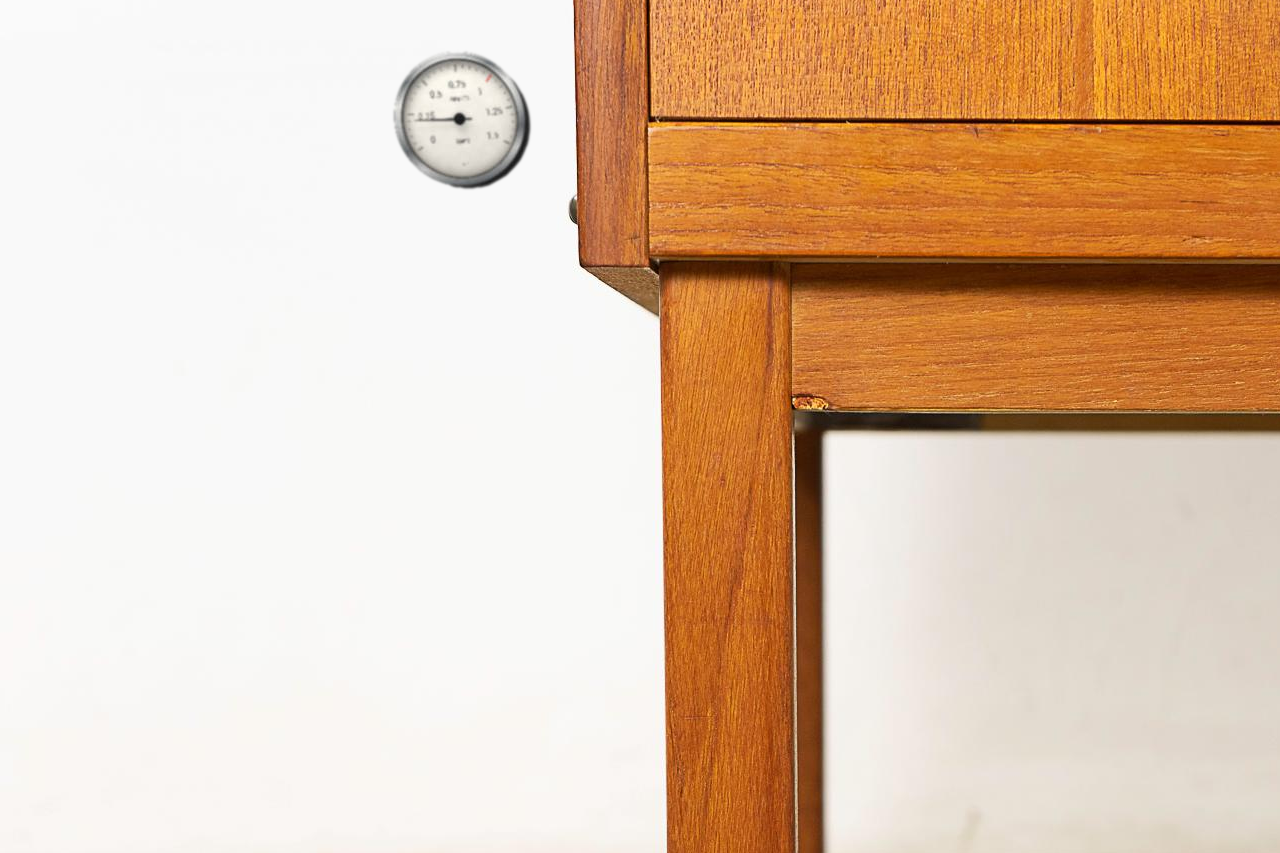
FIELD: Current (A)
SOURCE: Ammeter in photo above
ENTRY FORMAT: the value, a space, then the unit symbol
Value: 0.2 A
